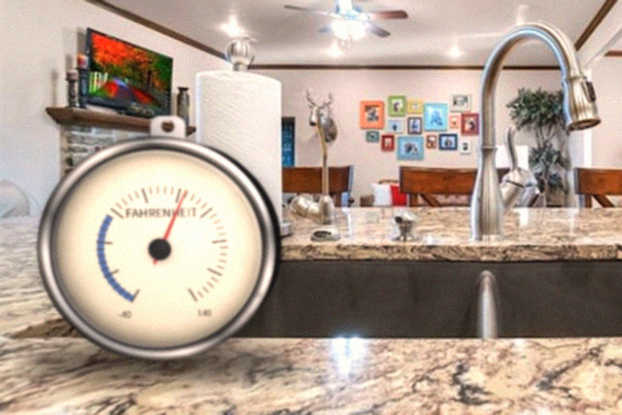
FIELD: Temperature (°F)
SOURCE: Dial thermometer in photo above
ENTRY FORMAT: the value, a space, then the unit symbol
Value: 64 °F
